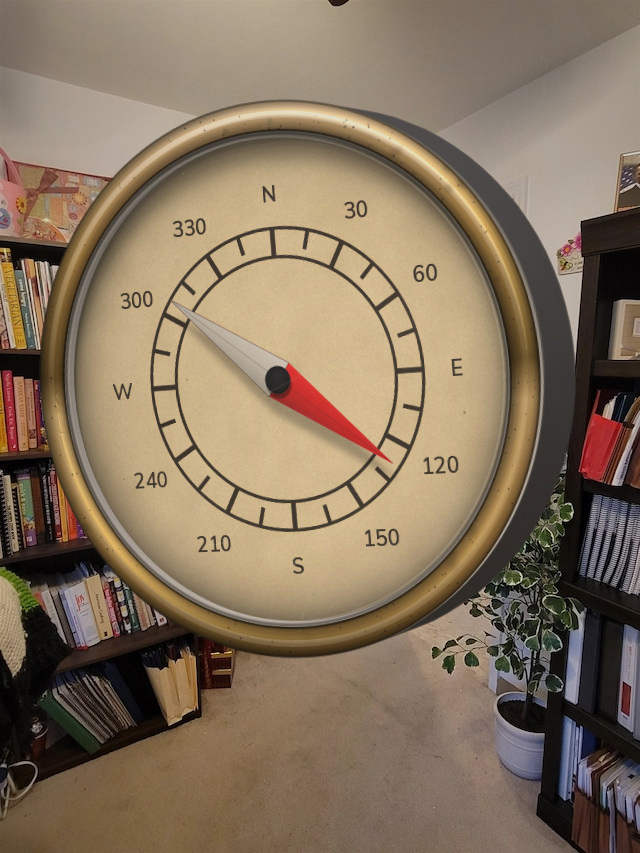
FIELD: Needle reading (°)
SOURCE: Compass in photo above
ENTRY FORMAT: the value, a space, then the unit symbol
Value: 127.5 °
